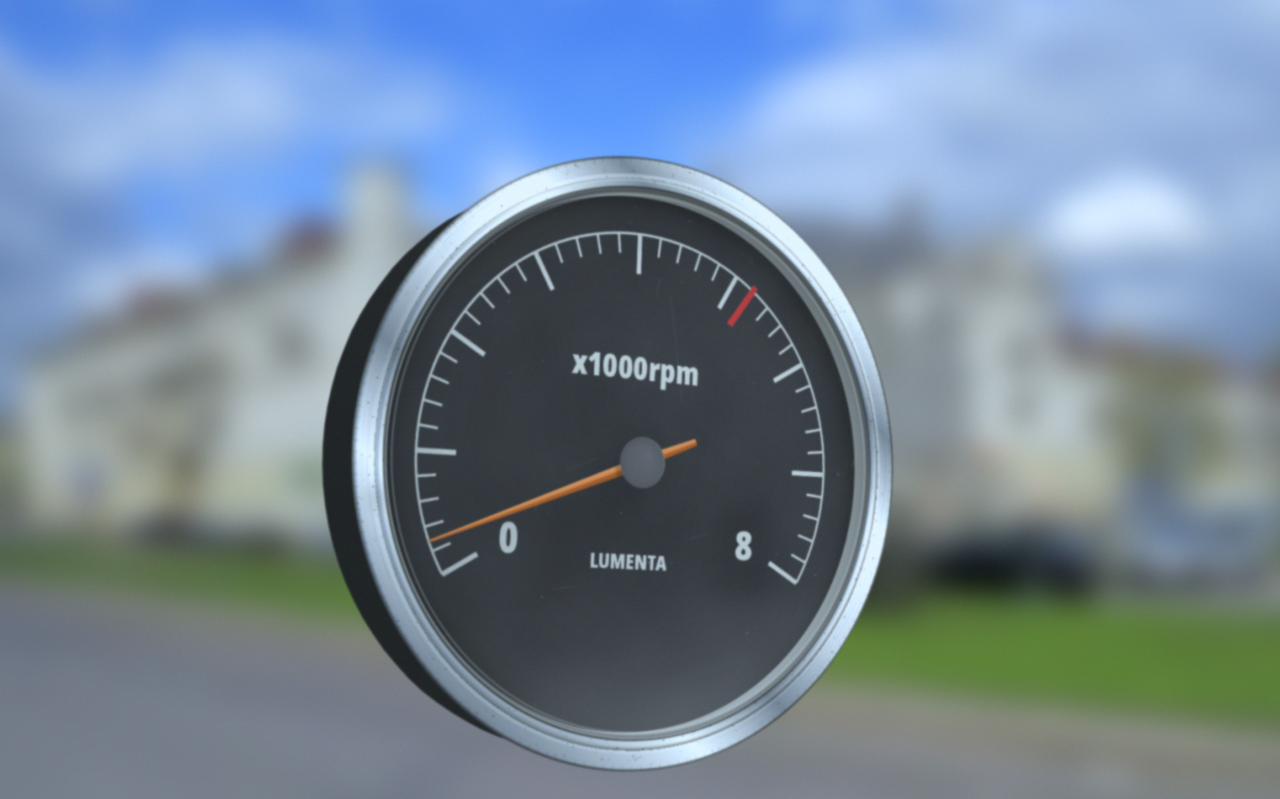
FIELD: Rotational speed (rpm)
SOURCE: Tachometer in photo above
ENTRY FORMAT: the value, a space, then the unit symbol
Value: 300 rpm
